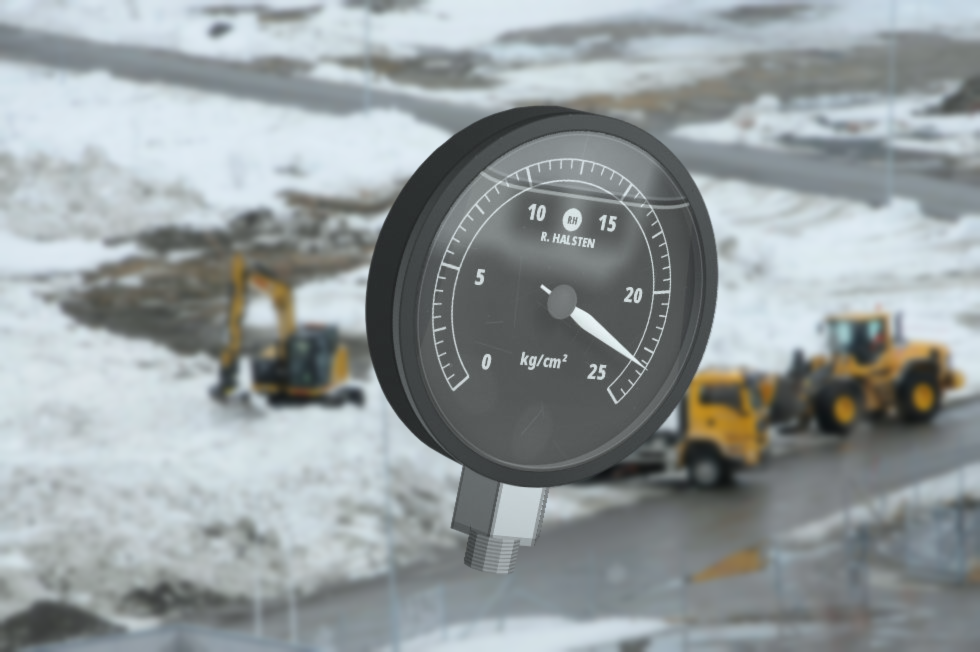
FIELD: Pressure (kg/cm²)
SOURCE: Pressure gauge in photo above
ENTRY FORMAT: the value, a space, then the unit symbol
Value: 23.25 kg/cm²
